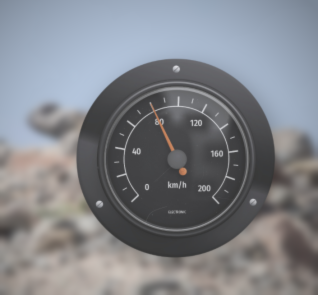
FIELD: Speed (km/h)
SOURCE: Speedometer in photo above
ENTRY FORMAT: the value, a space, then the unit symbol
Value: 80 km/h
